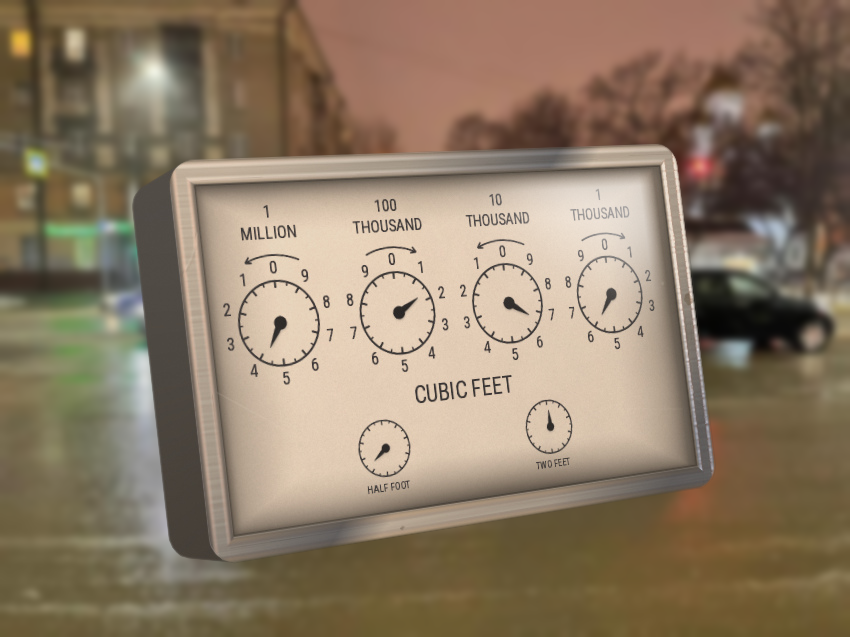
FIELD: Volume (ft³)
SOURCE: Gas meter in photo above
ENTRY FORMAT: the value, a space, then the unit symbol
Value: 416600 ft³
